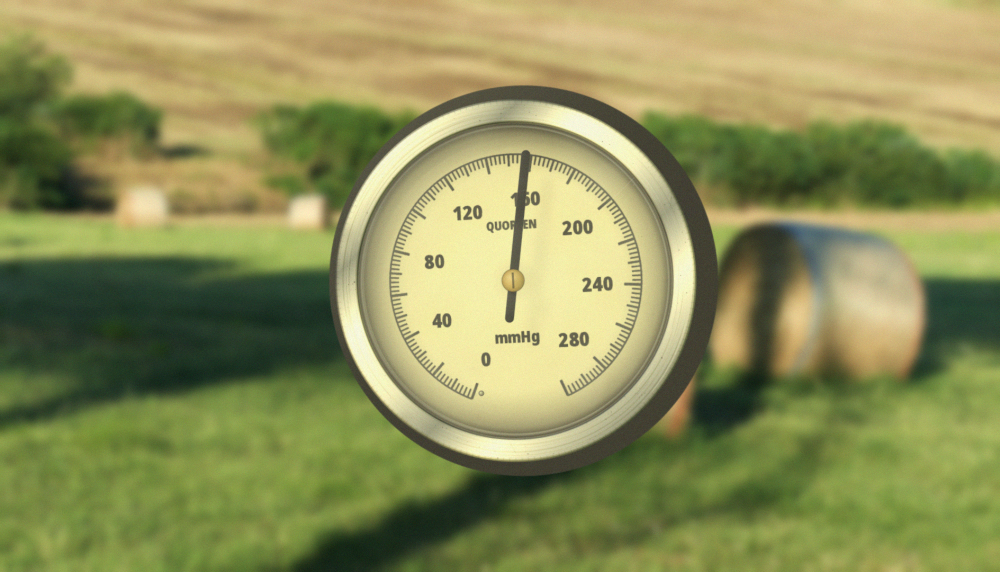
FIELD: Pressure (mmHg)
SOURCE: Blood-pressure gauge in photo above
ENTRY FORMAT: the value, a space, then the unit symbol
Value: 158 mmHg
